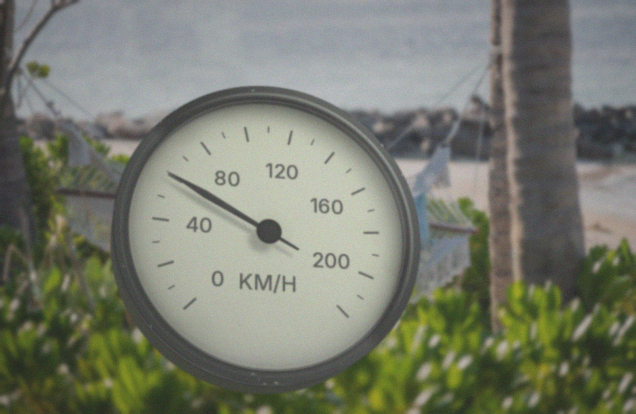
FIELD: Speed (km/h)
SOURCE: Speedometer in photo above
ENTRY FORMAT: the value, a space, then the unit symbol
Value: 60 km/h
